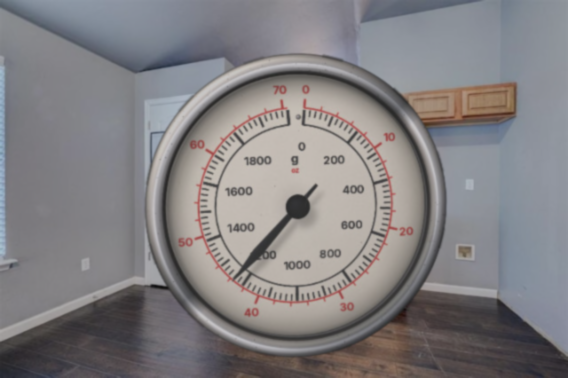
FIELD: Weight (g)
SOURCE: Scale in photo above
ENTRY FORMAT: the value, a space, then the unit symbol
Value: 1240 g
